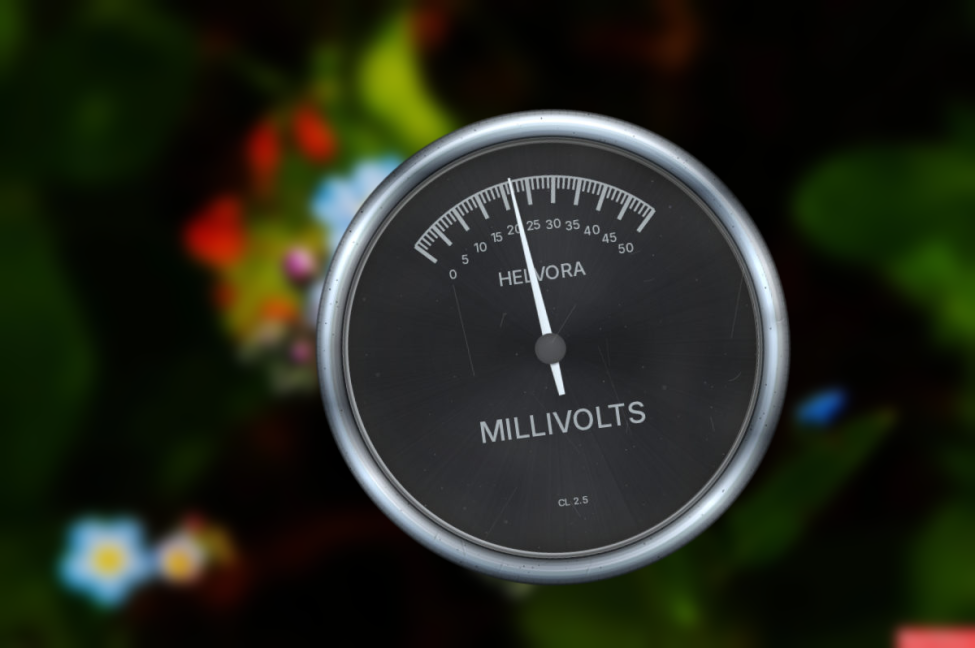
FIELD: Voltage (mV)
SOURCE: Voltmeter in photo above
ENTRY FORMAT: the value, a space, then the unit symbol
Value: 22 mV
